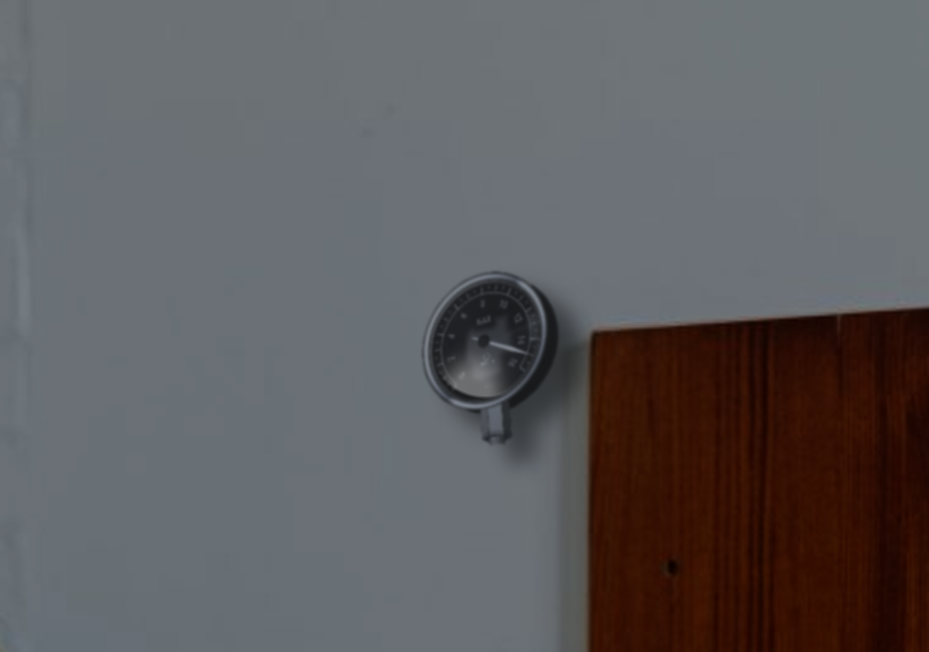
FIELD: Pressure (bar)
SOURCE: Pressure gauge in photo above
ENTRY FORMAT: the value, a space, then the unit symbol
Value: 15 bar
